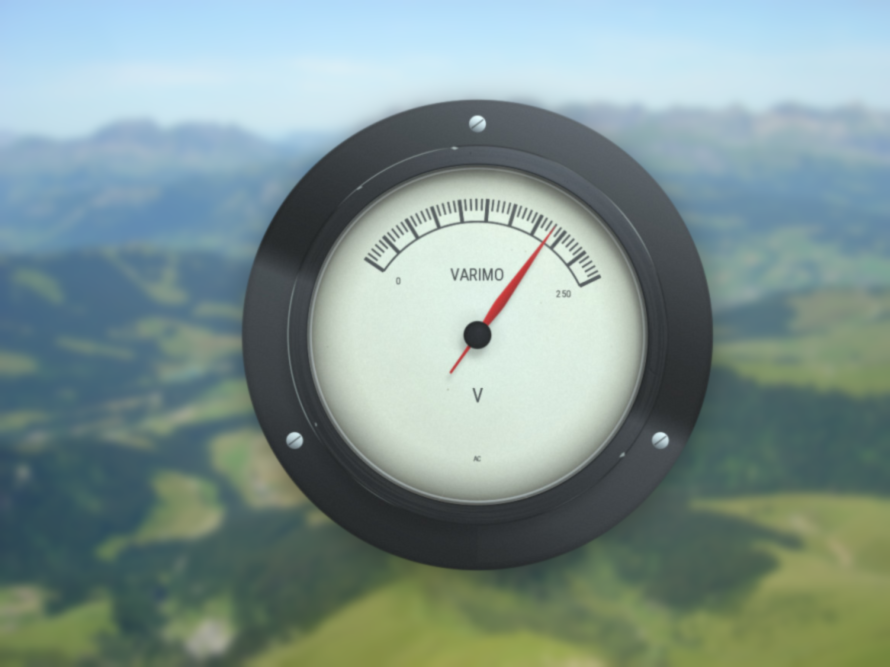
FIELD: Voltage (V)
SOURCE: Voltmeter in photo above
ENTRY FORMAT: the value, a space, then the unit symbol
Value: 190 V
